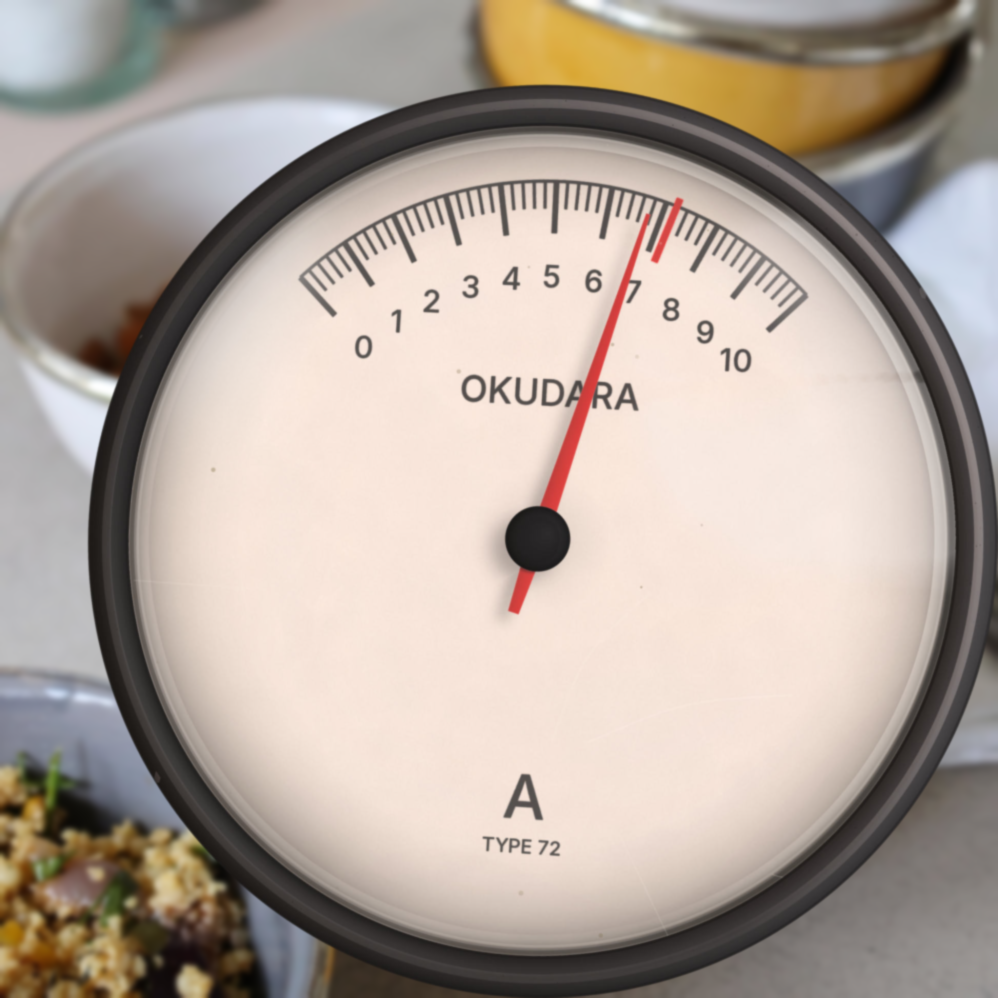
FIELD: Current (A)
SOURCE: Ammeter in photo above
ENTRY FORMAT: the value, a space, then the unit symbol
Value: 6.8 A
